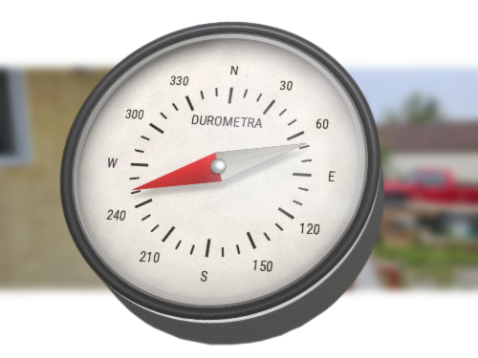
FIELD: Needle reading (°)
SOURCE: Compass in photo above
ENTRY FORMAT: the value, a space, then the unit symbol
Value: 250 °
